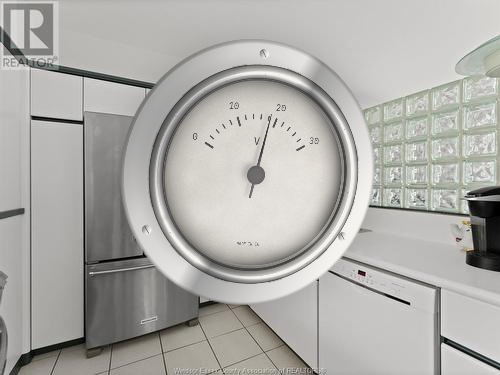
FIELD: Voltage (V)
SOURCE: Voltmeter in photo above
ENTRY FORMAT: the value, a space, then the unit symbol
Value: 18 V
